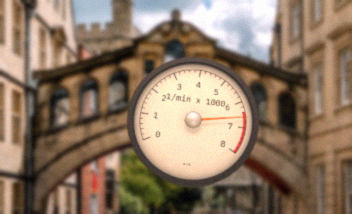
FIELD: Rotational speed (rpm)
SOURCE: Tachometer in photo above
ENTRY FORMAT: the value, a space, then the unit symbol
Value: 6600 rpm
